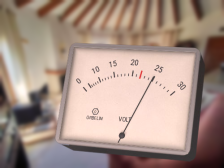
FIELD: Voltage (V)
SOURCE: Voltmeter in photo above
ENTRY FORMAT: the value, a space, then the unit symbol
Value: 25 V
